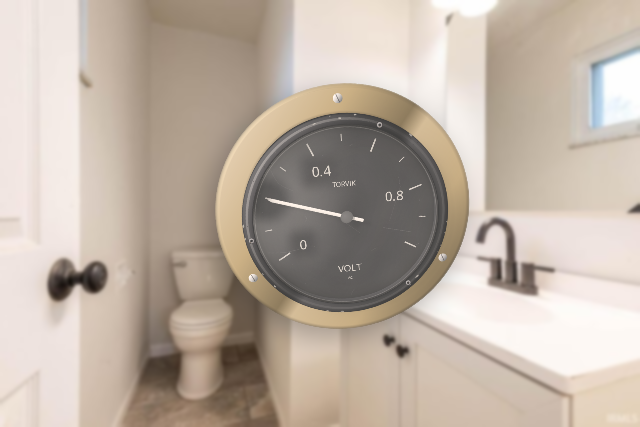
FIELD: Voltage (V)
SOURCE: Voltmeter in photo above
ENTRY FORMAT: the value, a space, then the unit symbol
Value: 0.2 V
